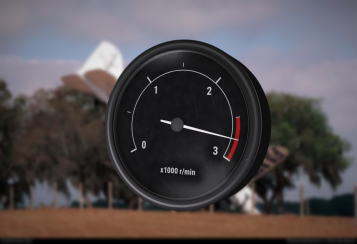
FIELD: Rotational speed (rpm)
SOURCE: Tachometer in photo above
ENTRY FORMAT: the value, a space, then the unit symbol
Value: 2750 rpm
